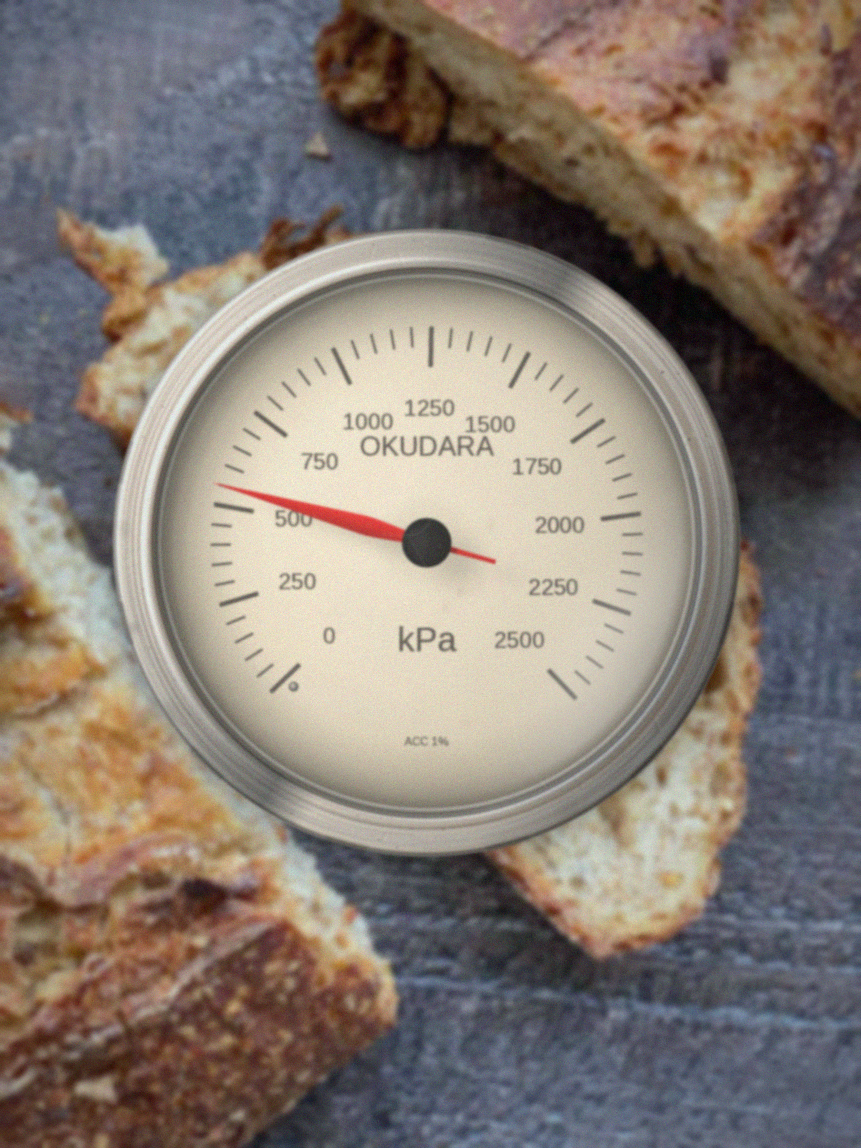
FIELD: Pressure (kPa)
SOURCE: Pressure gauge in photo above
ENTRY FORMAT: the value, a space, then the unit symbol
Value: 550 kPa
